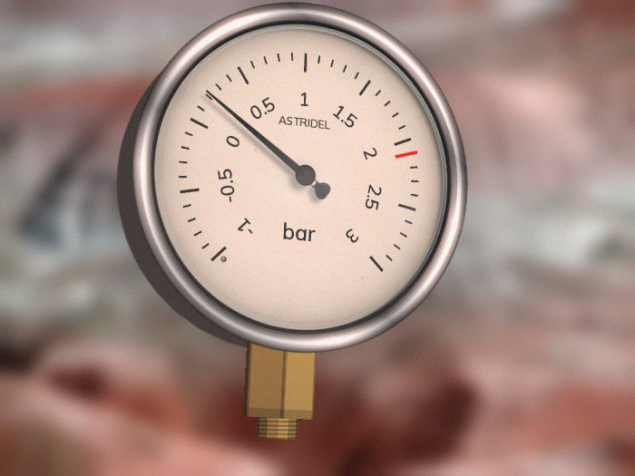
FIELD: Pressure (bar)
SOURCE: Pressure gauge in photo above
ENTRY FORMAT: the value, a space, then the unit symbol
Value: 0.2 bar
